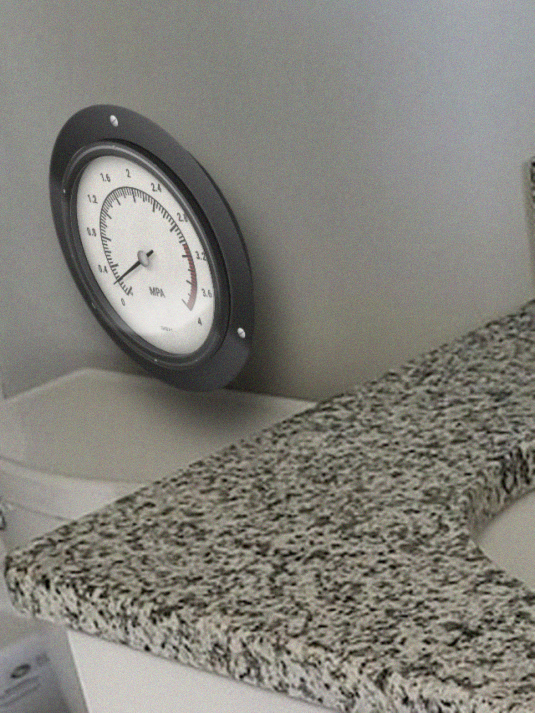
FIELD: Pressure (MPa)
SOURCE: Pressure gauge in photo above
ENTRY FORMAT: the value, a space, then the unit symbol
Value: 0.2 MPa
